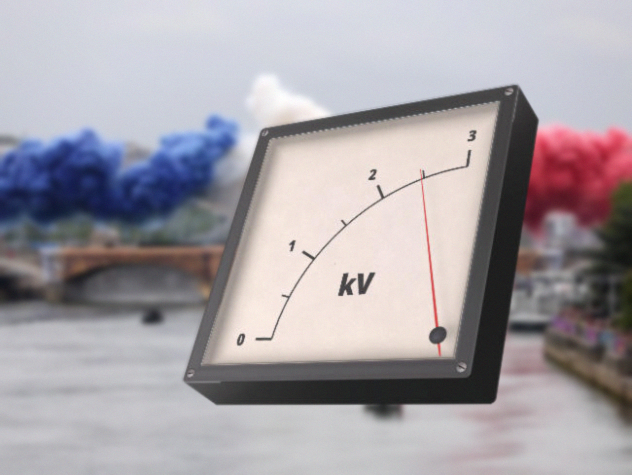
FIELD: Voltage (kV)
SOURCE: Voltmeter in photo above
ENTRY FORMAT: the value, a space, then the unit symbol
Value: 2.5 kV
